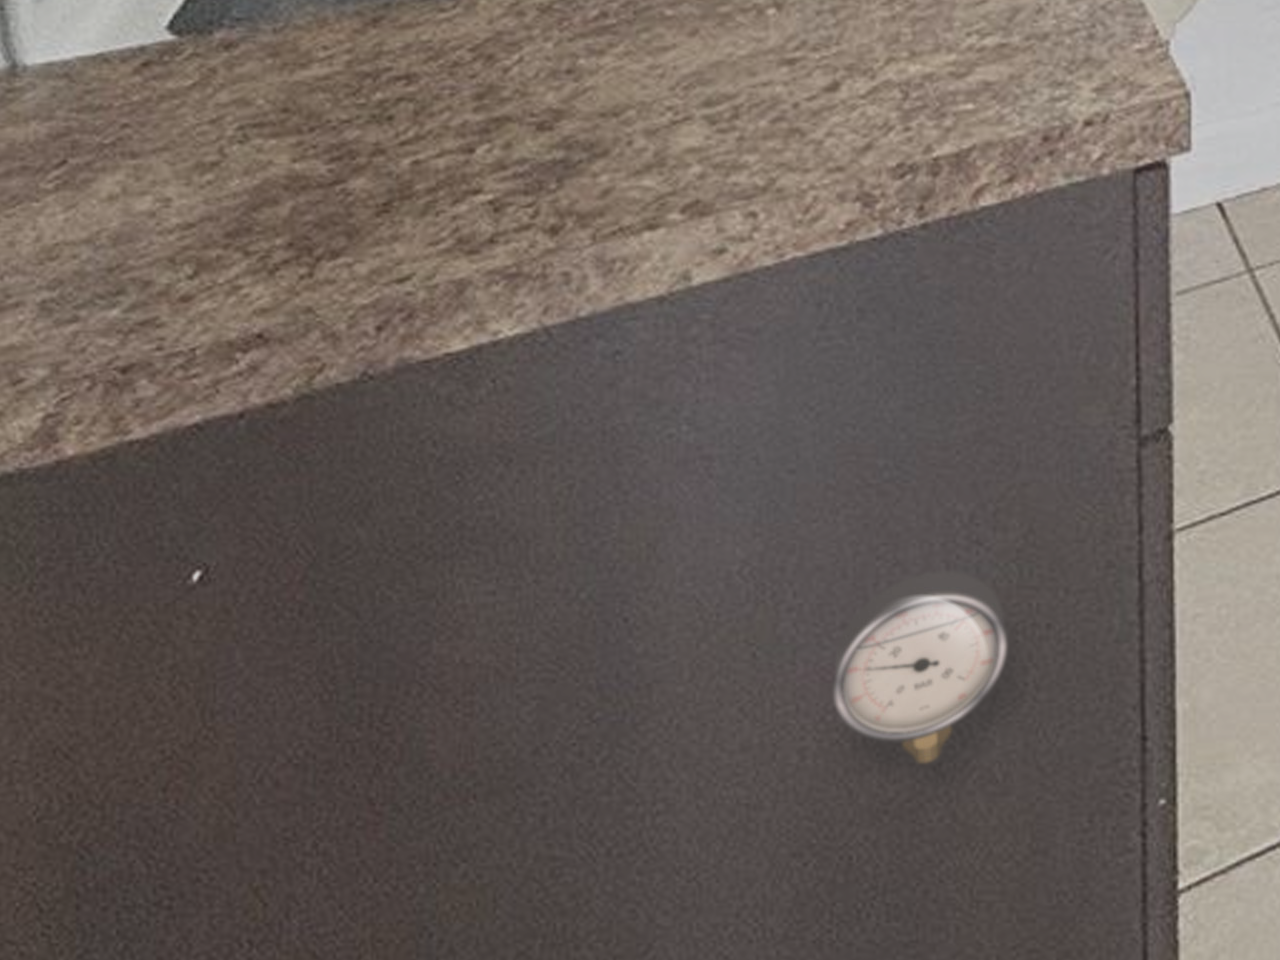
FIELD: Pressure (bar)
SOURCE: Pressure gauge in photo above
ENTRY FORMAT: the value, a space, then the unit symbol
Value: 14 bar
